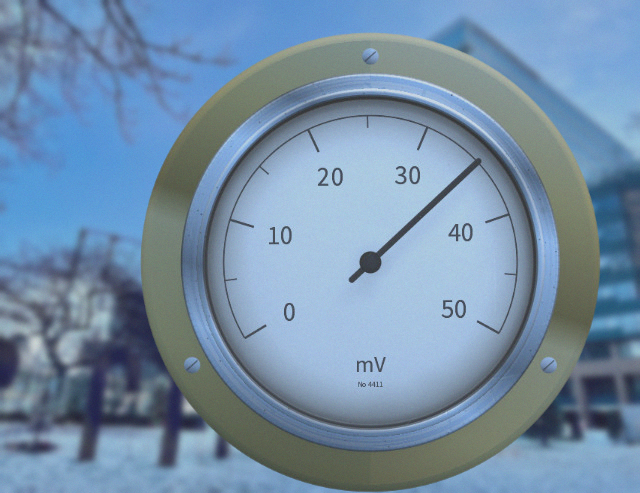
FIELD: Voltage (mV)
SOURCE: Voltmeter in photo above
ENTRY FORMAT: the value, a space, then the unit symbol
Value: 35 mV
